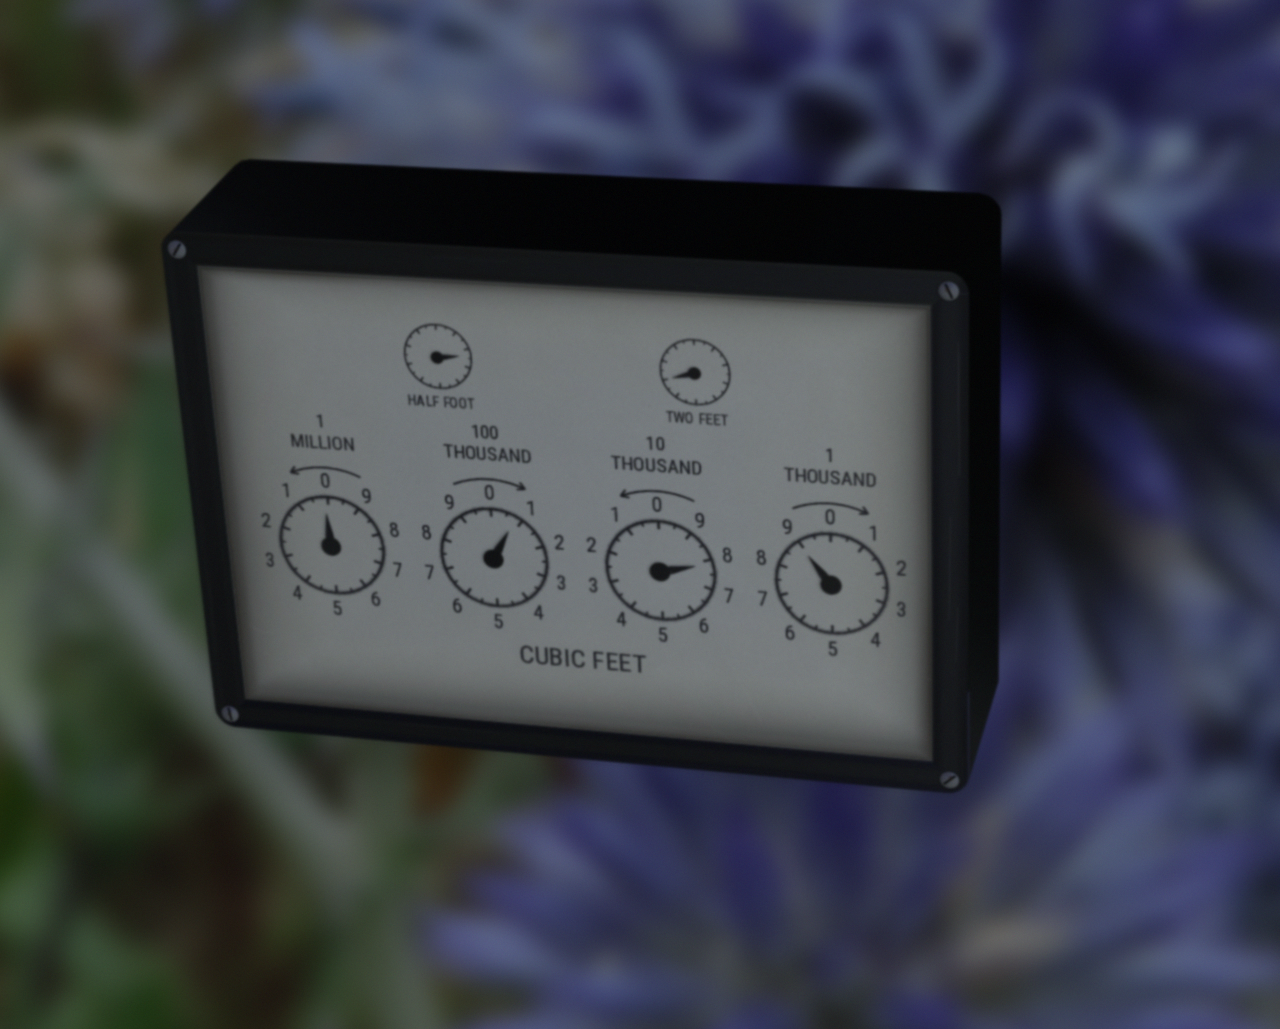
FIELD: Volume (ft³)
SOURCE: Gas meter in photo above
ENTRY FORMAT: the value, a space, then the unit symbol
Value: 7900 ft³
